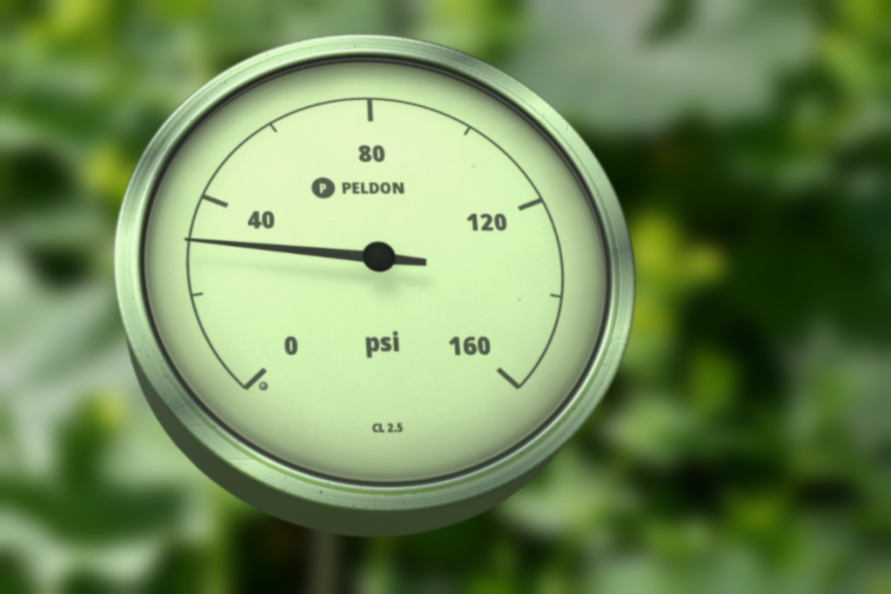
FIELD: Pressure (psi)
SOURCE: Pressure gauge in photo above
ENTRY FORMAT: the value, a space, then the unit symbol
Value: 30 psi
